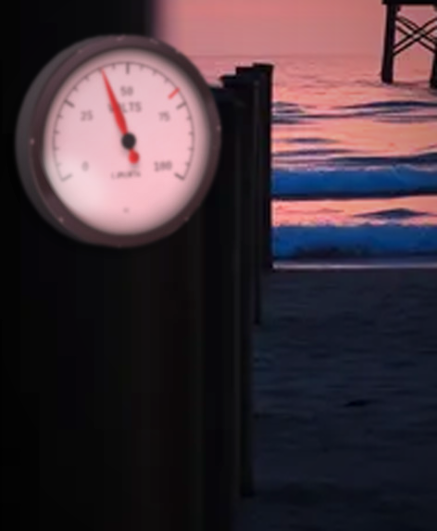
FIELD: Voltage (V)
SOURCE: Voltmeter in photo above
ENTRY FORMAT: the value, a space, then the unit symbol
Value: 40 V
